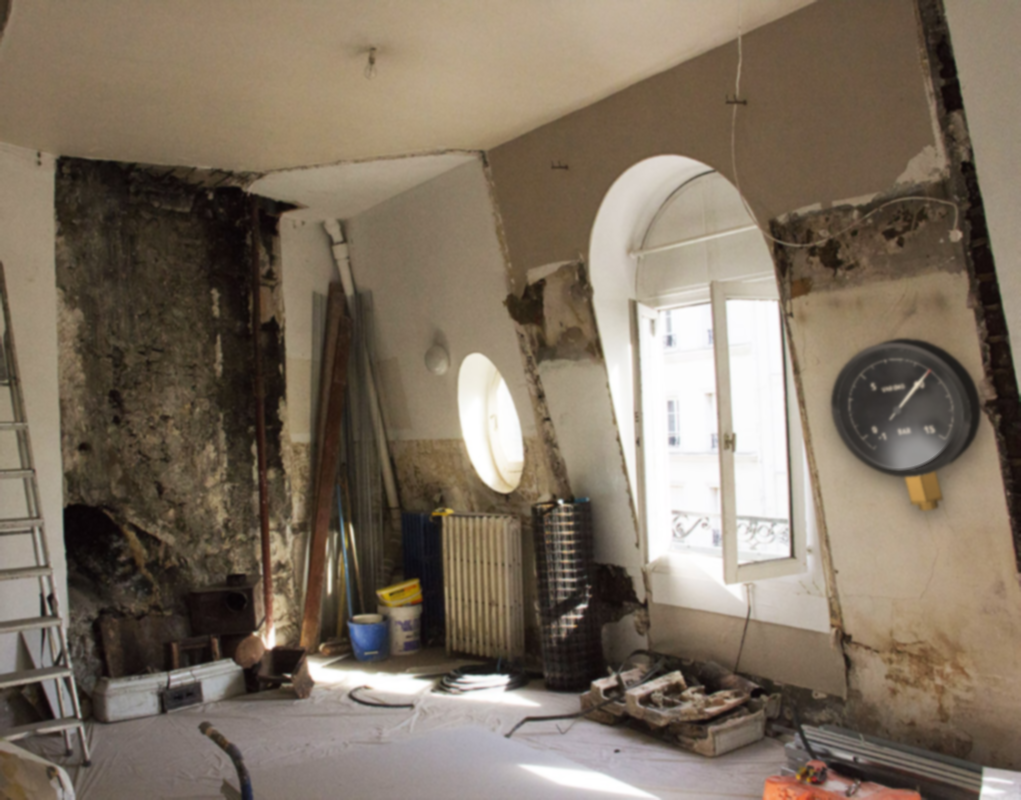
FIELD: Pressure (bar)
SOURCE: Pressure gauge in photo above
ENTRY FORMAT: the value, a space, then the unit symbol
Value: 10 bar
